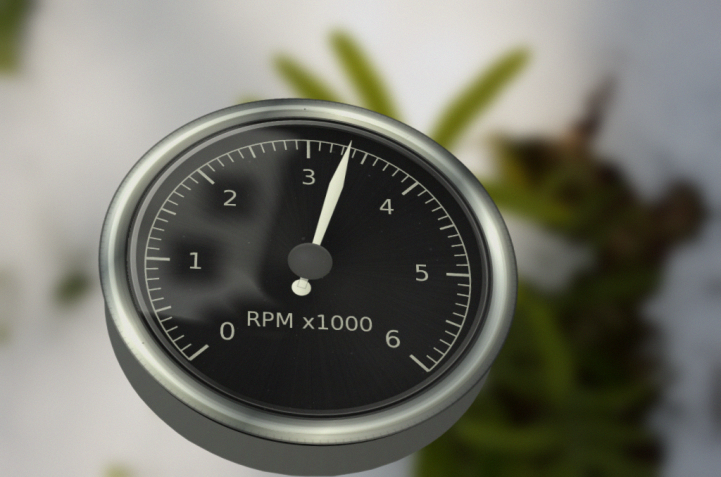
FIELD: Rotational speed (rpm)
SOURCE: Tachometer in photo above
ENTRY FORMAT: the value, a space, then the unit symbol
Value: 3350 rpm
